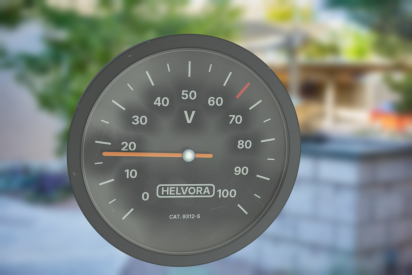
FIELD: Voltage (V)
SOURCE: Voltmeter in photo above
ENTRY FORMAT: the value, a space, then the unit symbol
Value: 17.5 V
